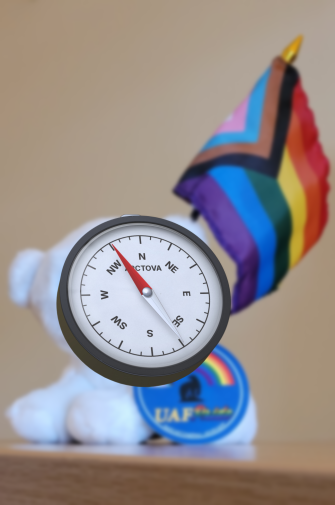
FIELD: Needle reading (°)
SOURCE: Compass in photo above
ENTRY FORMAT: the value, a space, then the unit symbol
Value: 330 °
